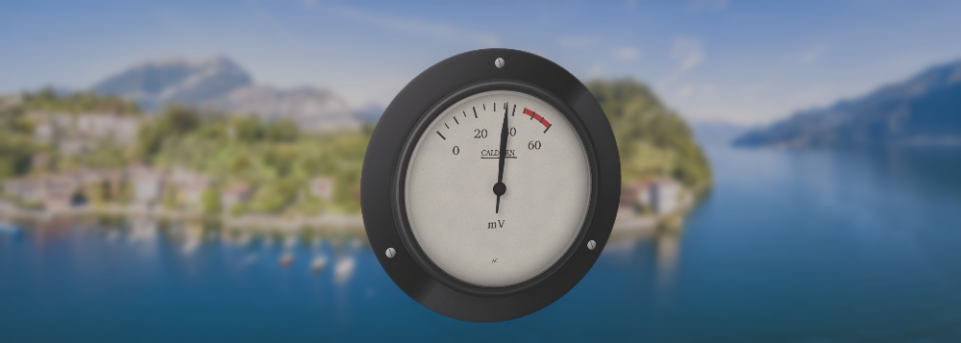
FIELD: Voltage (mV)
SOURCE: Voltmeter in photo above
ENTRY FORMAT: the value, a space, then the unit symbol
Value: 35 mV
